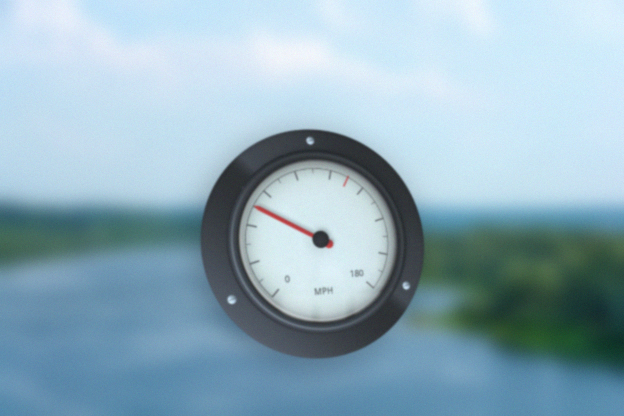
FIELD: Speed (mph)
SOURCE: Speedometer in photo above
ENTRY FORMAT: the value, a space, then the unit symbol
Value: 50 mph
